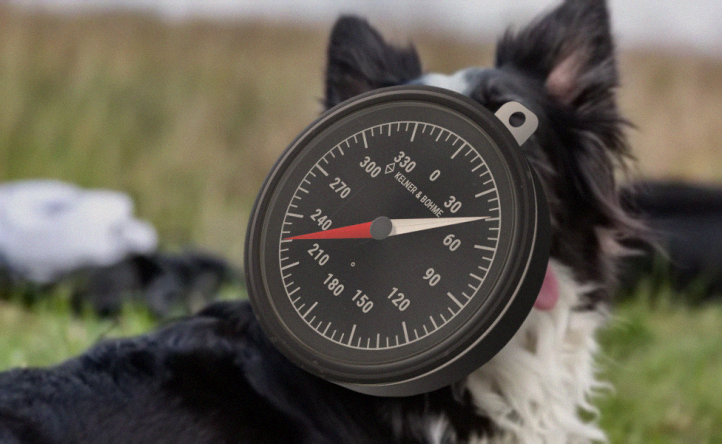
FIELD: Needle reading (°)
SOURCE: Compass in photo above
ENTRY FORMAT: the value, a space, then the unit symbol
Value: 225 °
